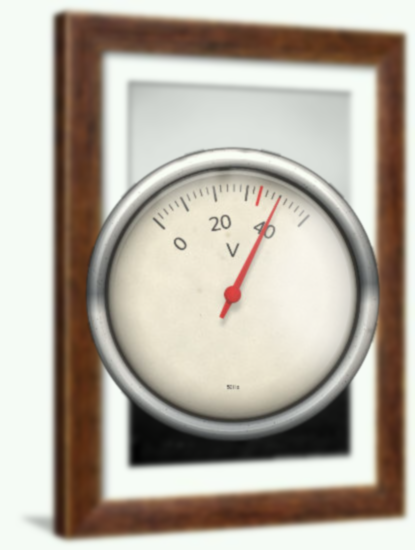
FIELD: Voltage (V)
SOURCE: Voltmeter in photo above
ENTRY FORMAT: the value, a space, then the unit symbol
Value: 40 V
